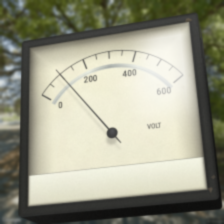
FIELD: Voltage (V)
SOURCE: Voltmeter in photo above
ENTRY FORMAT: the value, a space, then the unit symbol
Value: 100 V
